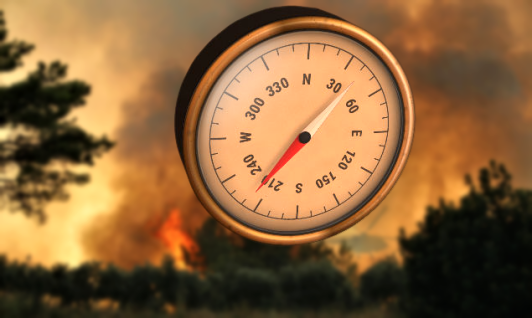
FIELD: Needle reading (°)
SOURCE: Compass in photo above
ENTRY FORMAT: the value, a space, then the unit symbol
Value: 220 °
